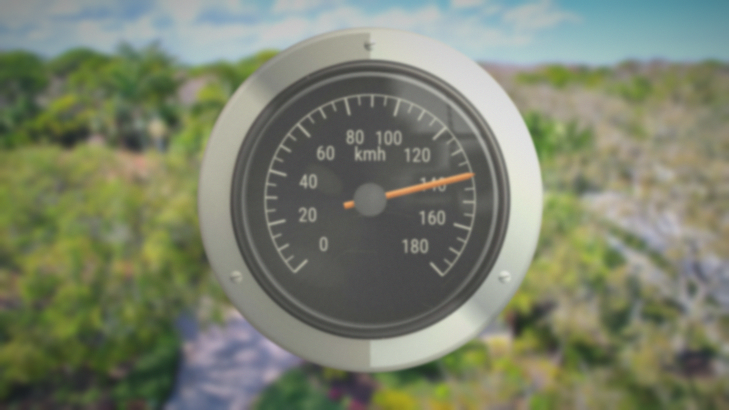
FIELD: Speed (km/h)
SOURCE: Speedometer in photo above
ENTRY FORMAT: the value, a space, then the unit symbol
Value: 140 km/h
